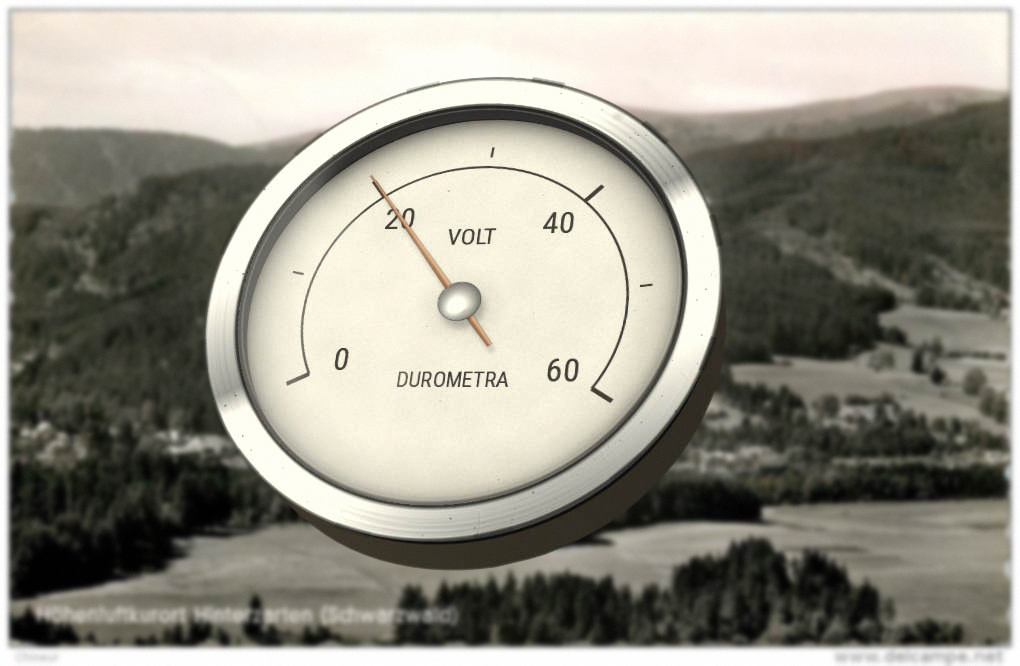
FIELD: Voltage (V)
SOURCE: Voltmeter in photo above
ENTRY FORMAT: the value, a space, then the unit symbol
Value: 20 V
